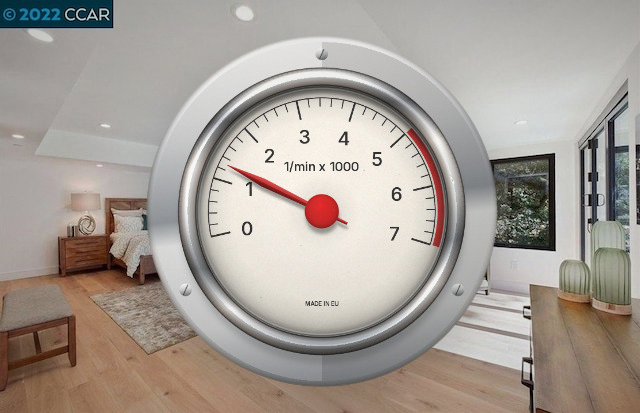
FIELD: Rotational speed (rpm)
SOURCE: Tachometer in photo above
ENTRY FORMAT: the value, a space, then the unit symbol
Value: 1300 rpm
